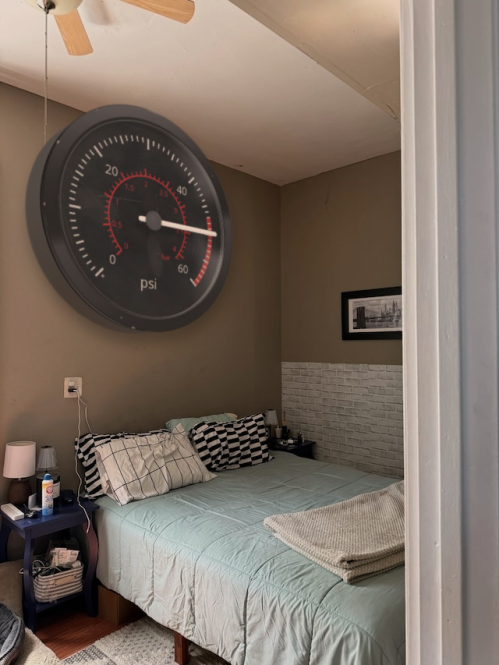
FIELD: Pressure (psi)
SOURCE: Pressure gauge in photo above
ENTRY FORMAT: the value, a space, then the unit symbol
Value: 50 psi
